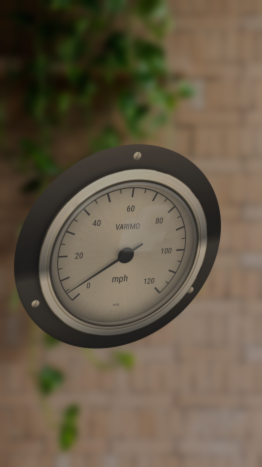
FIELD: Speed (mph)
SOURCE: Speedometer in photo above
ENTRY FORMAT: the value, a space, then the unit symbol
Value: 5 mph
